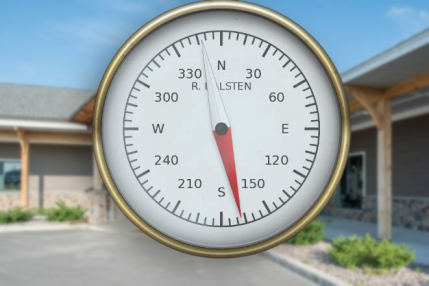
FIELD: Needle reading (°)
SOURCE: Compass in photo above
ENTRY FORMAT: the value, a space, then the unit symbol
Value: 167.5 °
